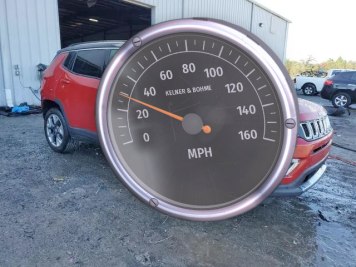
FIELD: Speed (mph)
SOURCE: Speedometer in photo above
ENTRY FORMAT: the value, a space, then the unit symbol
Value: 30 mph
